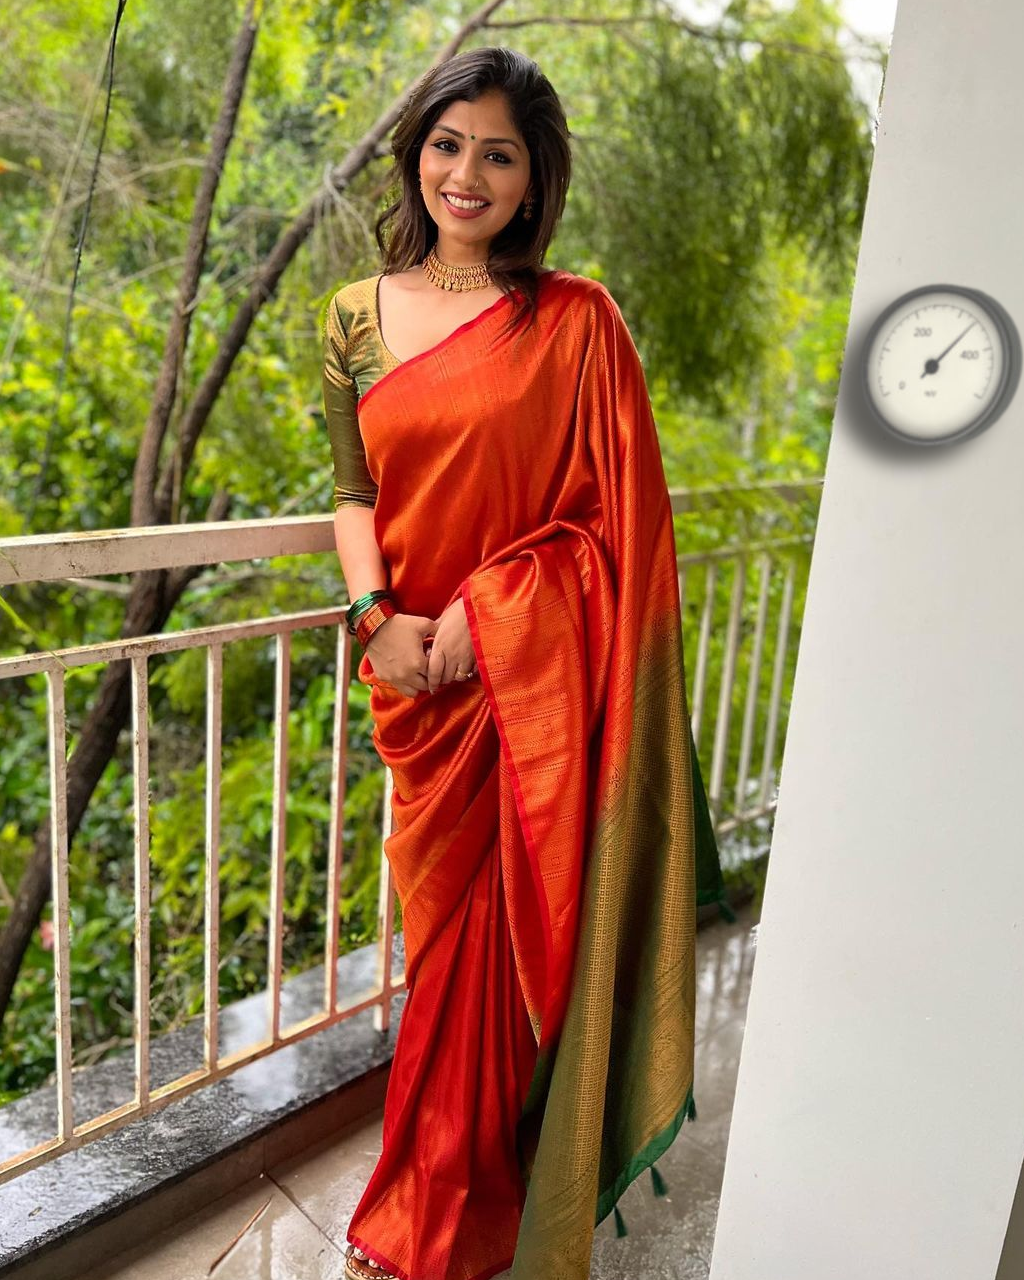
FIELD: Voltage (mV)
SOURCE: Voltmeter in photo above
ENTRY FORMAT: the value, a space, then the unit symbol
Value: 340 mV
